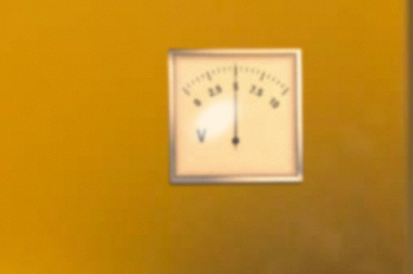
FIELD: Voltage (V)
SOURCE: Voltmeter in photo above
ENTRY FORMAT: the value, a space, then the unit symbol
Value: 5 V
